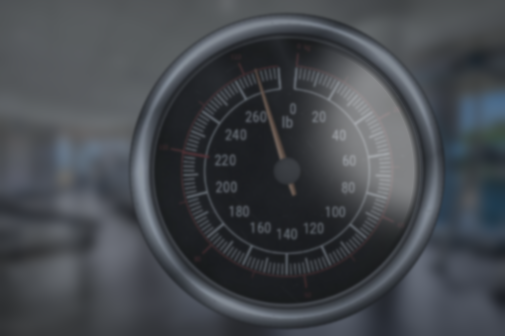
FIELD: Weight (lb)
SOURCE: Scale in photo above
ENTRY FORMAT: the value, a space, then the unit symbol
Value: 270 lb
